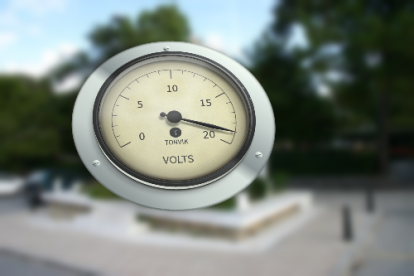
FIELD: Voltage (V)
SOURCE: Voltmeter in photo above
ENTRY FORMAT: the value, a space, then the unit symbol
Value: 19 V
